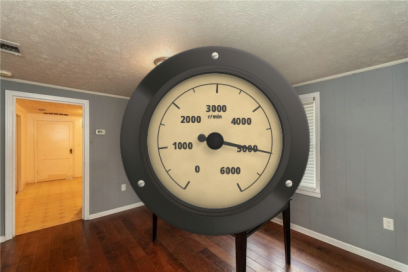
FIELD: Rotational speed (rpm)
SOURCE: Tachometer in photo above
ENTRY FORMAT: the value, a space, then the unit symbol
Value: 5000 rpm
